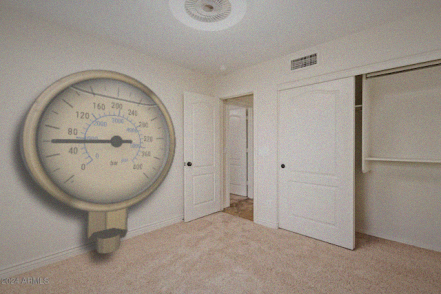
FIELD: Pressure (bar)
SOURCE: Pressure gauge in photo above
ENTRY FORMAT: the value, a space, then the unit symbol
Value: 60 bar
